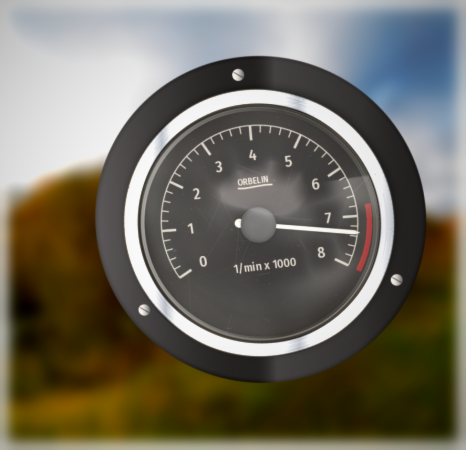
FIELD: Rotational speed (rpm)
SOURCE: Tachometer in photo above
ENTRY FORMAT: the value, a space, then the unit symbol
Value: 7300 rpm
